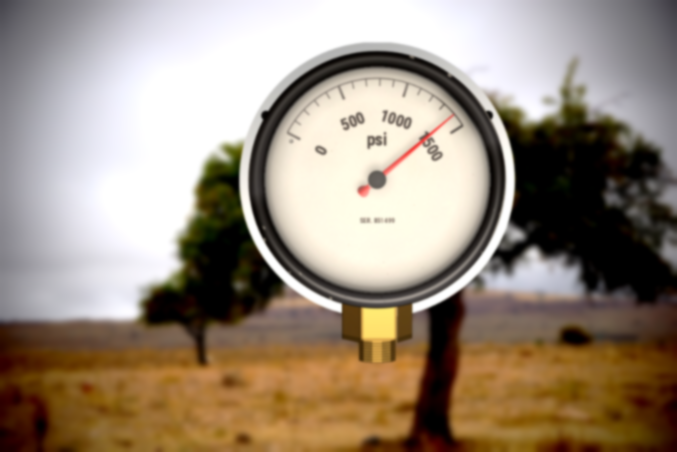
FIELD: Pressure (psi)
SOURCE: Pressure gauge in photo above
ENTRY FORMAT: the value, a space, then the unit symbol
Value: 1400 psi
